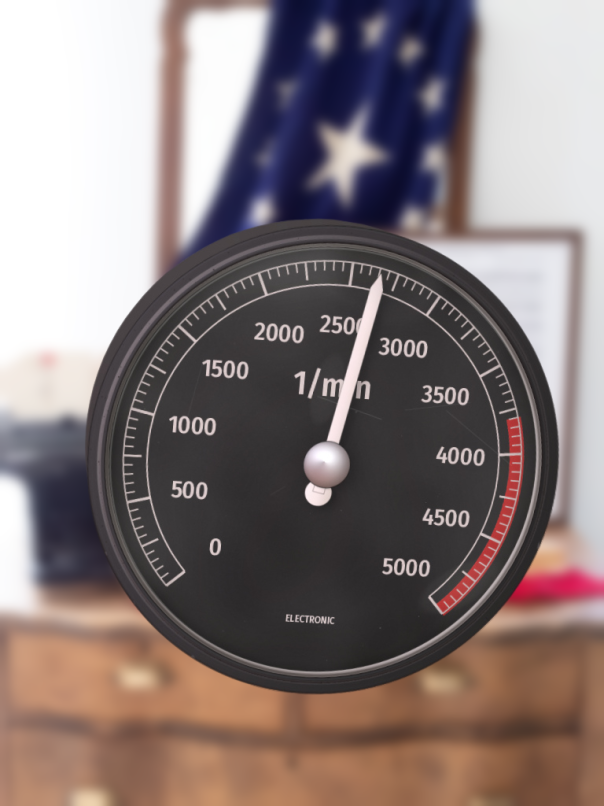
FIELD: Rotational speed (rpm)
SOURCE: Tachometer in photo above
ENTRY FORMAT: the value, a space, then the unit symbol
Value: 2650 rpm
